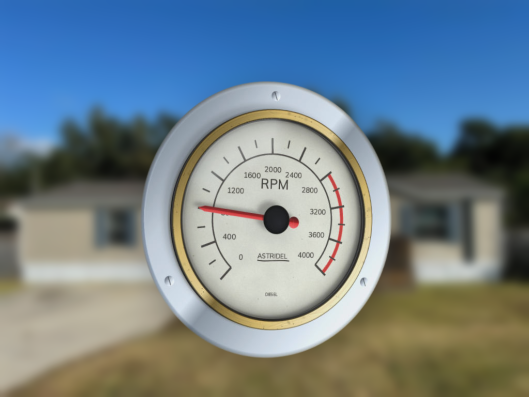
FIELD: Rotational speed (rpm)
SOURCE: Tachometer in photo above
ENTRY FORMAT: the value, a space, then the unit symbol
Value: 800 rpm
